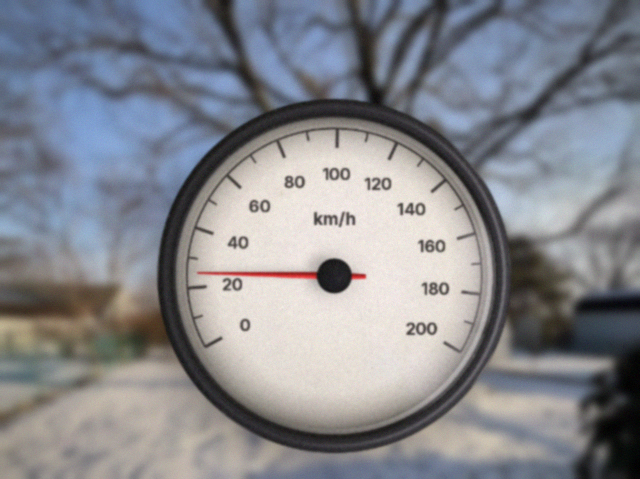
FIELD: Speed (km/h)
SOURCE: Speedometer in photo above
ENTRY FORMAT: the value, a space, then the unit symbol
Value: 25 km/h
